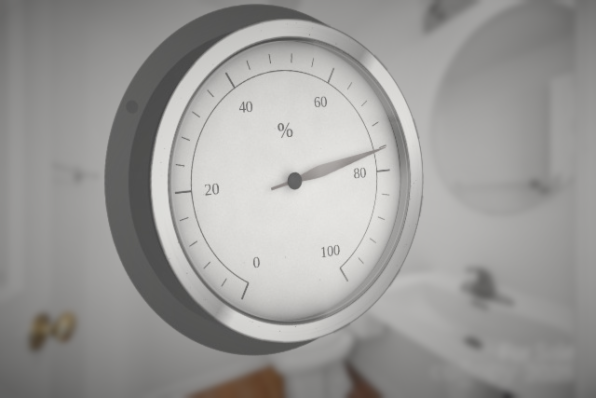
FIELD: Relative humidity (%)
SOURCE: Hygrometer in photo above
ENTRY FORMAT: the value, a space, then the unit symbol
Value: 76 %
